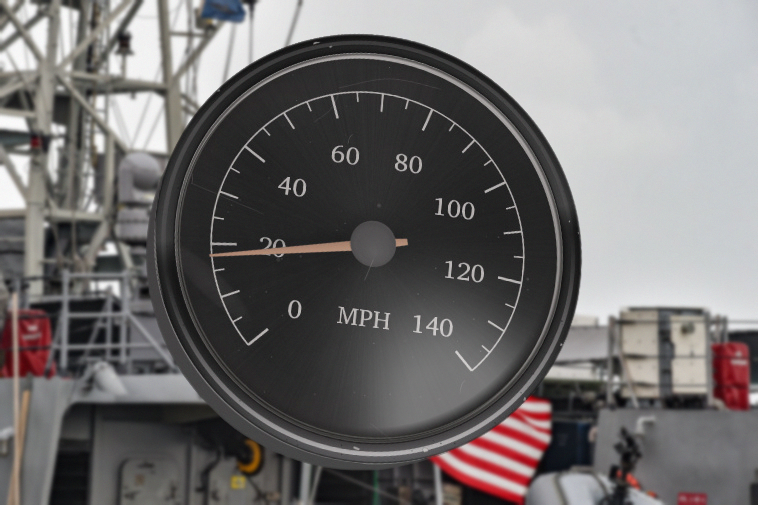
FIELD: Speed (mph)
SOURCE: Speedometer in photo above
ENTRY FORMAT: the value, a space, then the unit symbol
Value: 17.5 mph
